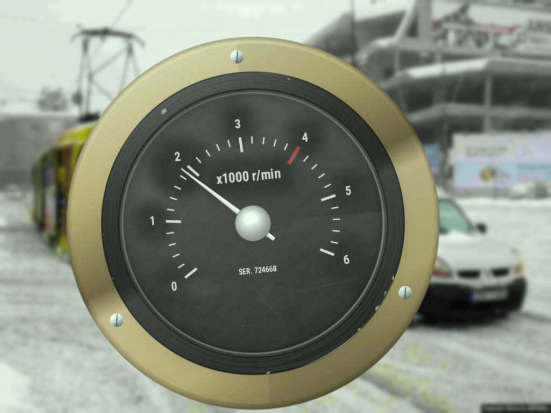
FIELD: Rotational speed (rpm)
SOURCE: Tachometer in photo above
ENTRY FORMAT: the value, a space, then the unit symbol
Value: 1900 rpm
